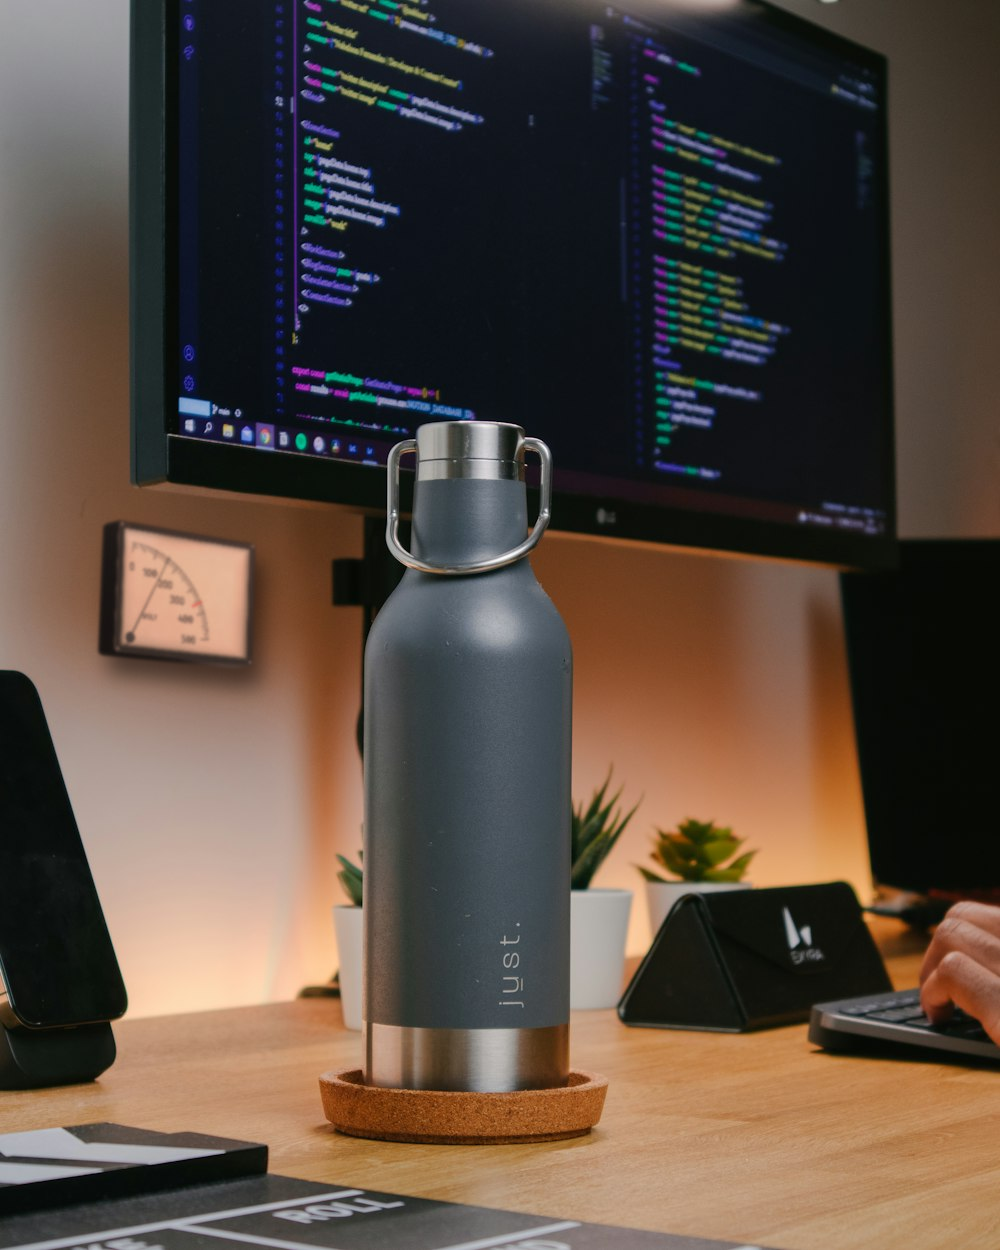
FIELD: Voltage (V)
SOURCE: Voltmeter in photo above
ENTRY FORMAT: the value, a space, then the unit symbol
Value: 150 V
